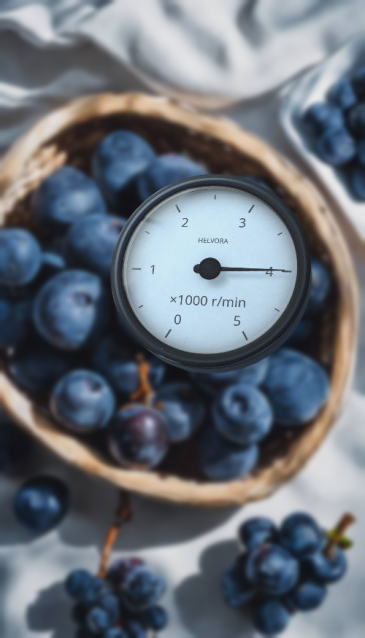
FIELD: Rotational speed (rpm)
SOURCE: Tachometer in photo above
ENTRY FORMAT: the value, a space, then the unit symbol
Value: 4000 rpm
